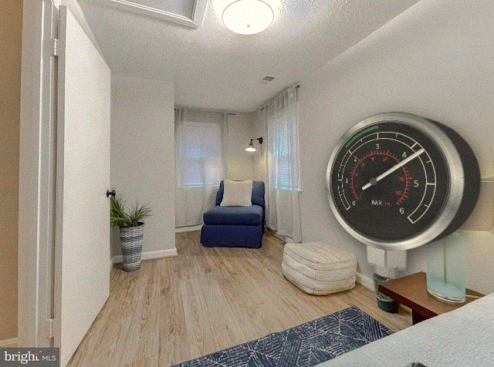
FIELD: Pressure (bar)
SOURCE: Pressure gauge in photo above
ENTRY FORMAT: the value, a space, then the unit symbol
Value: 4.25 bar
